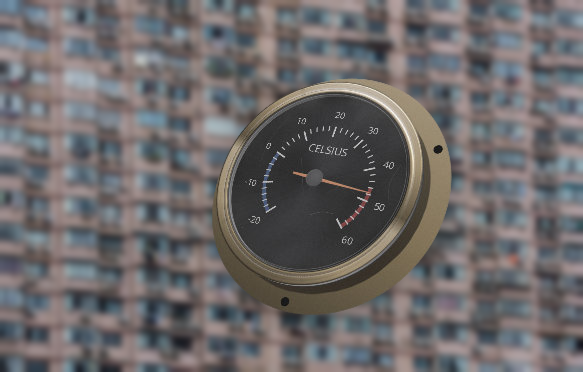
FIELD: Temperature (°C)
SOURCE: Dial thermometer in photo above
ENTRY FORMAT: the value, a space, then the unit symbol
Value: 48 °C
